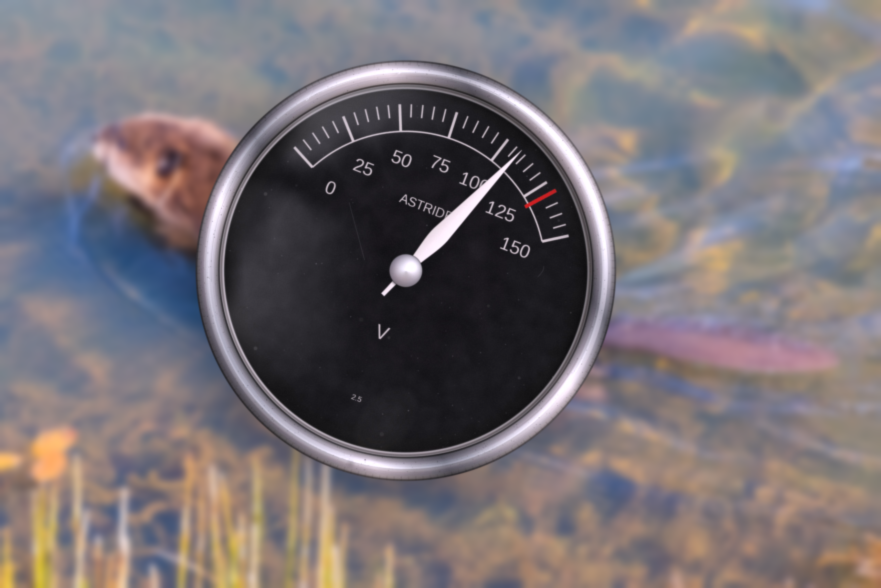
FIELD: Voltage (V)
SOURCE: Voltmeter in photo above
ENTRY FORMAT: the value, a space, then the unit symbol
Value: 107.5 V
